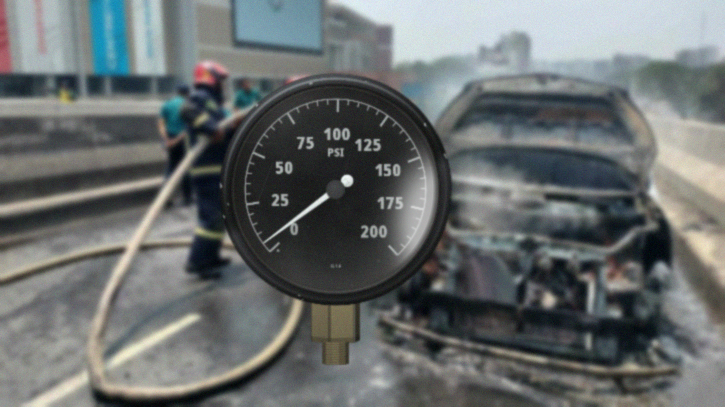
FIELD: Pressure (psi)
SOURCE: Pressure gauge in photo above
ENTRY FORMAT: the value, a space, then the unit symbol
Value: 5 psi
